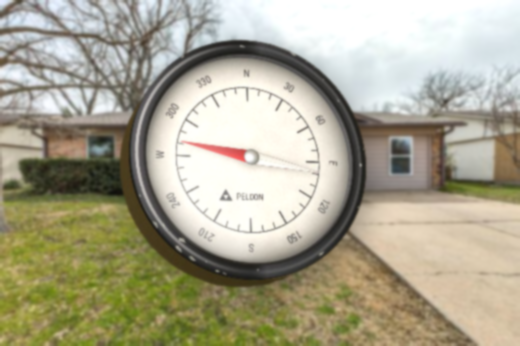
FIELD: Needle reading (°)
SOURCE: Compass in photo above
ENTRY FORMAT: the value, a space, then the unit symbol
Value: 280 °
